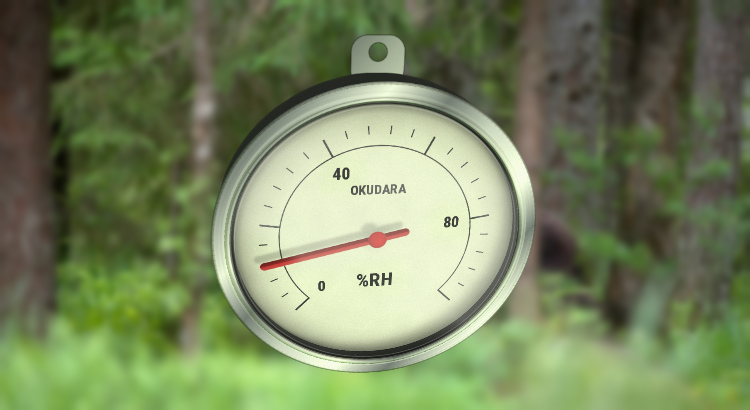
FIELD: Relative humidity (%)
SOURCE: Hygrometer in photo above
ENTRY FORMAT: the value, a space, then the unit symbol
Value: 12 %
